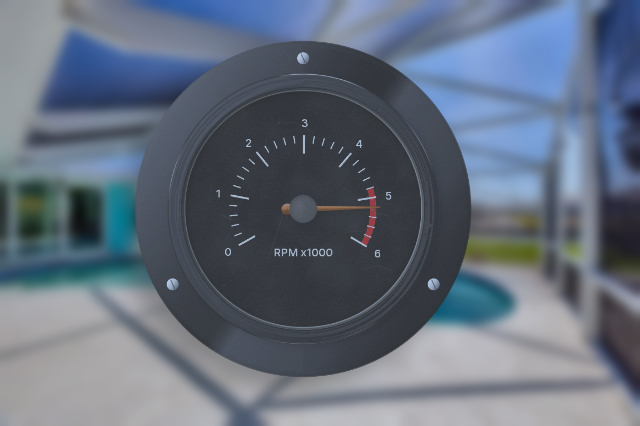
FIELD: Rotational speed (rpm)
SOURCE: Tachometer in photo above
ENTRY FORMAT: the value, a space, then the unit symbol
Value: 5200 rpm
